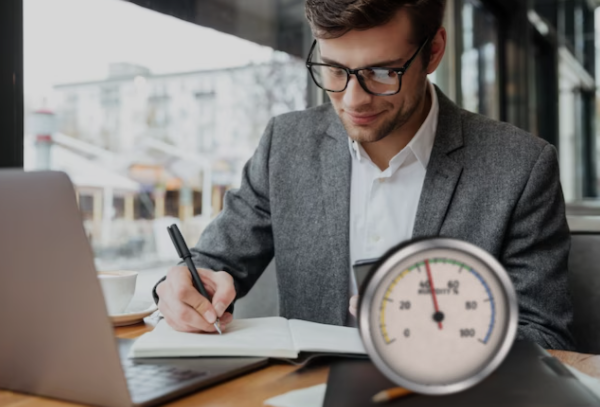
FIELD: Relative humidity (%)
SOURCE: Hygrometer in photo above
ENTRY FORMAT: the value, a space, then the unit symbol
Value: 44 %
